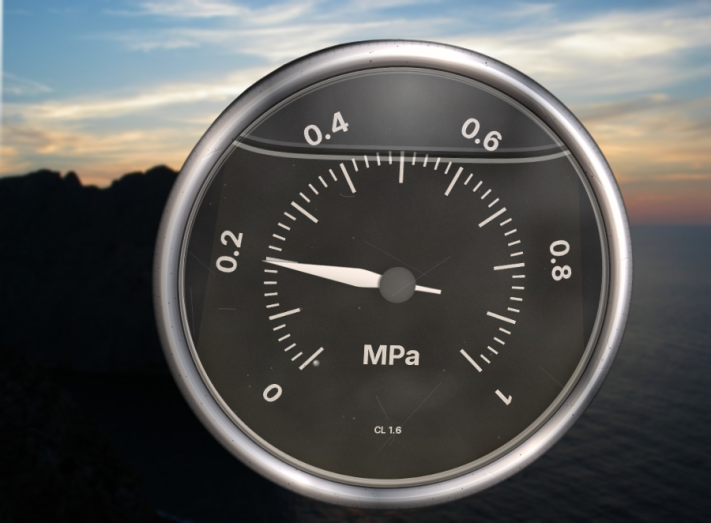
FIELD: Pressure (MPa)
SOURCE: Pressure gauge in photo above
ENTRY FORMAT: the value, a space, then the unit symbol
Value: 0.2 MPa
